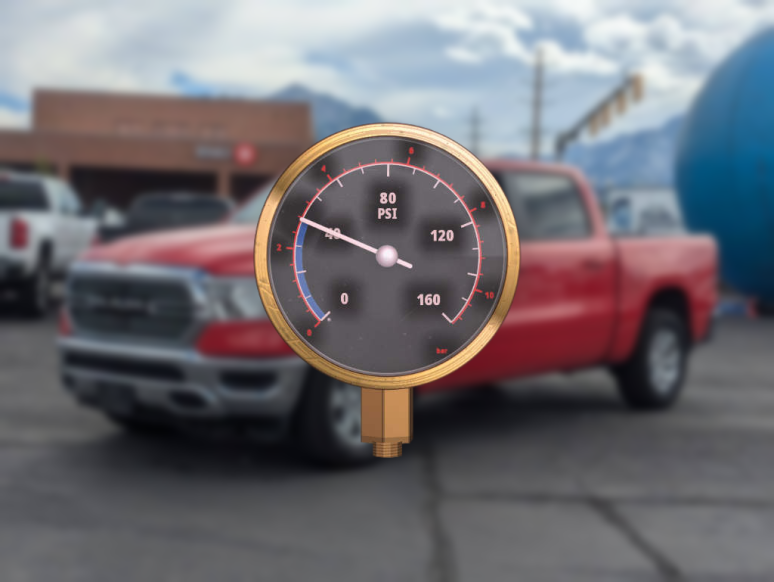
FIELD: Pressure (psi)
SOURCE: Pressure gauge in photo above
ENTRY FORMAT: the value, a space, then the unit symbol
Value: 40 psi
